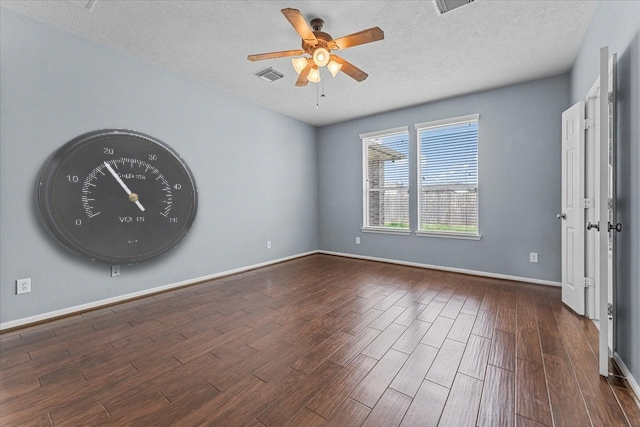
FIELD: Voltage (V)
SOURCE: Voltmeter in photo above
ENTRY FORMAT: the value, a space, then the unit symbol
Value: 17.5 V
